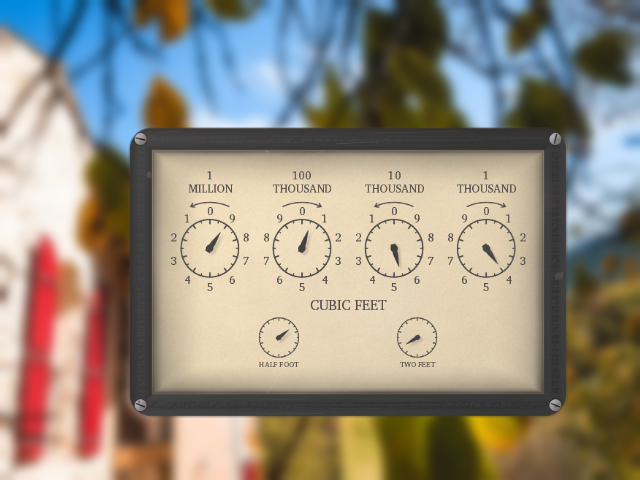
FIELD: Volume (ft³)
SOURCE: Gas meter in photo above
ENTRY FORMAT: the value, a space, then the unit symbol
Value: 905400 ft³
